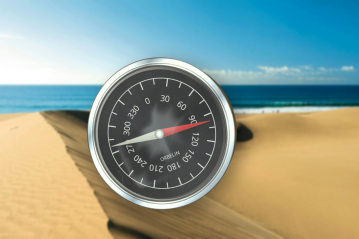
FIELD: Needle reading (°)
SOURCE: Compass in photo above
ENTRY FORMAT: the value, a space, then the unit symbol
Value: 97.5 °
